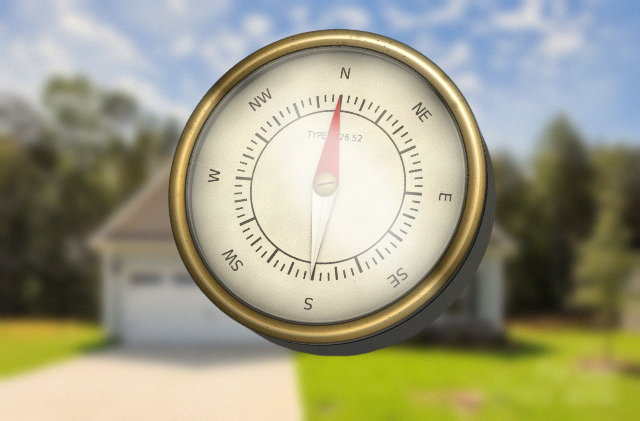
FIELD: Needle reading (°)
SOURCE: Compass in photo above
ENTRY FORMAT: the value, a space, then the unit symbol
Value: 0 °
